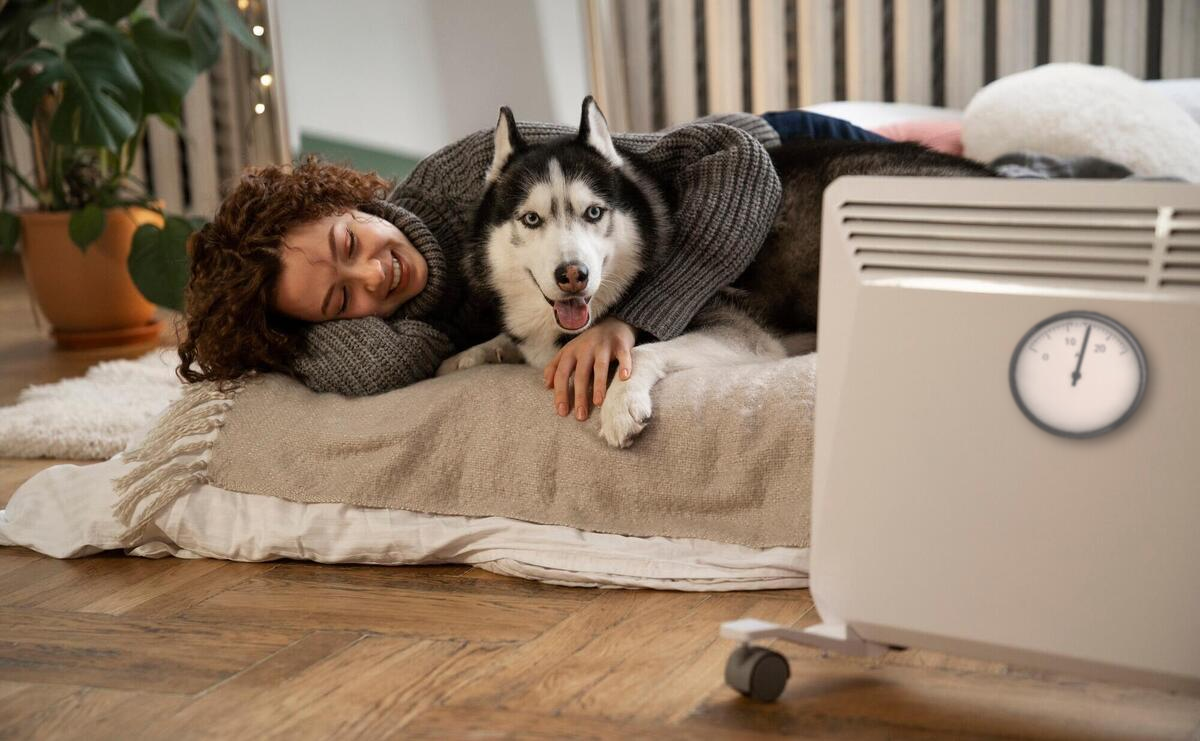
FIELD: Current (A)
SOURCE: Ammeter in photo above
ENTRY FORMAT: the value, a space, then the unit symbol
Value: 15 A
